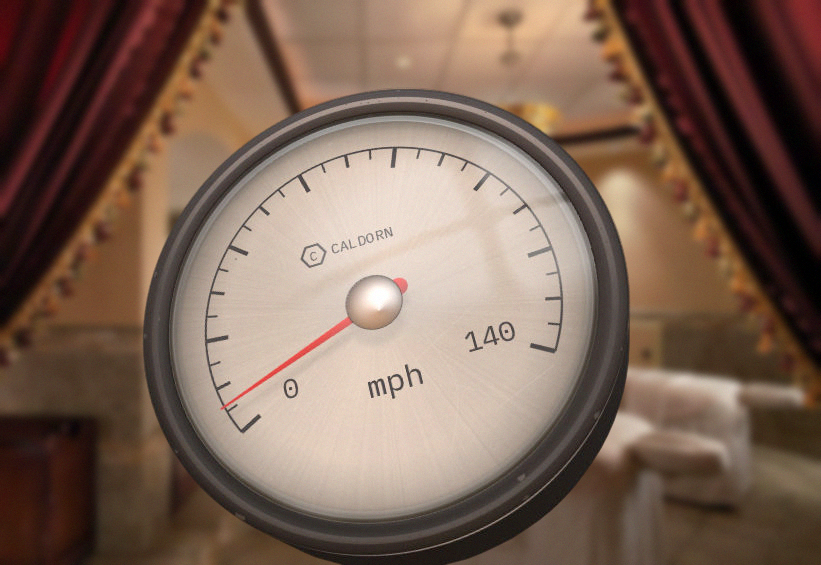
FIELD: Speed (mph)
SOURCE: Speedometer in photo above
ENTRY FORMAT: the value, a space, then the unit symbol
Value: 5 mph
